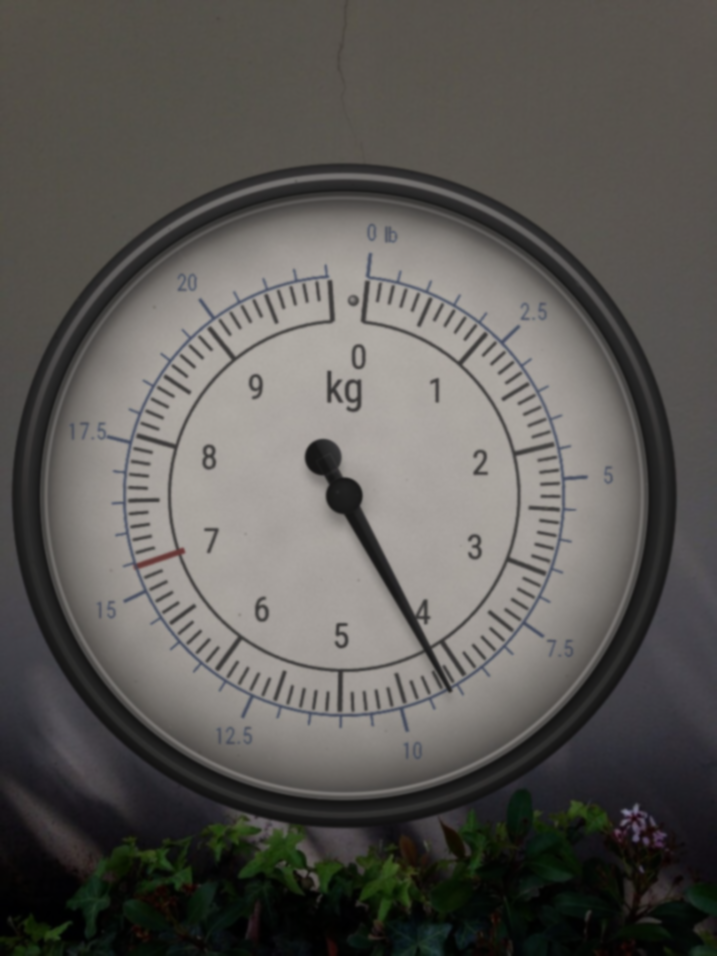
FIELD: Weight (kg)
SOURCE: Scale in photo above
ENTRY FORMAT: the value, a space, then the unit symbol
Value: 4.15 kg
